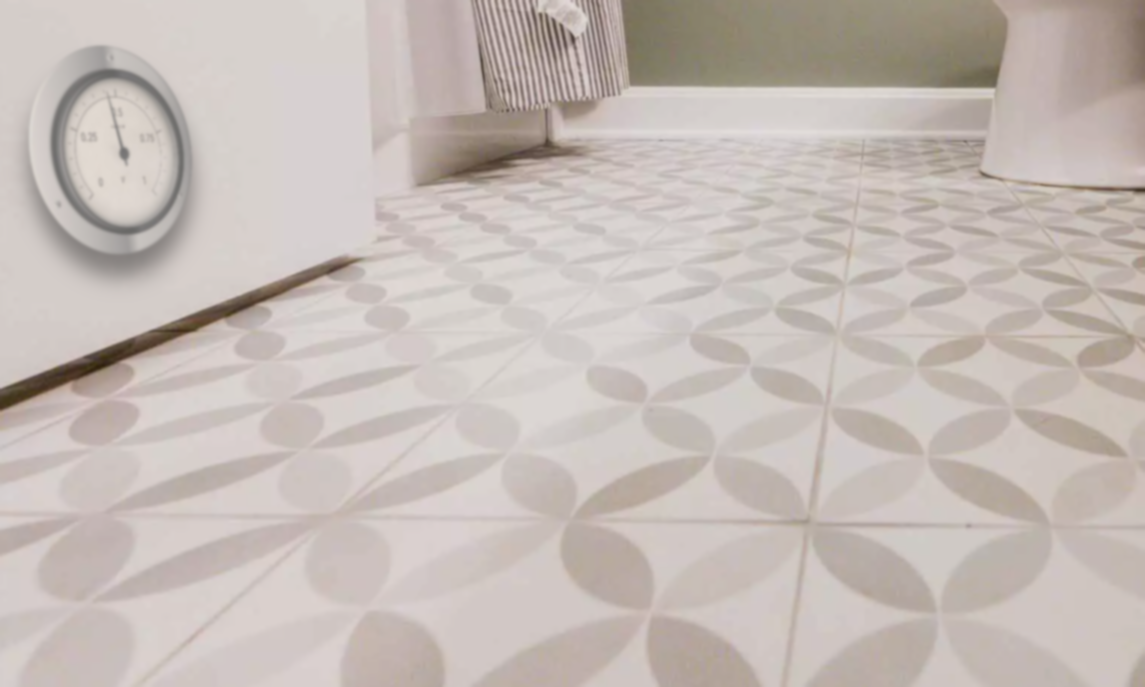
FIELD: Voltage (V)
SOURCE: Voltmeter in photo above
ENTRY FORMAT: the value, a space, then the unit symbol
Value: 0.45 V
